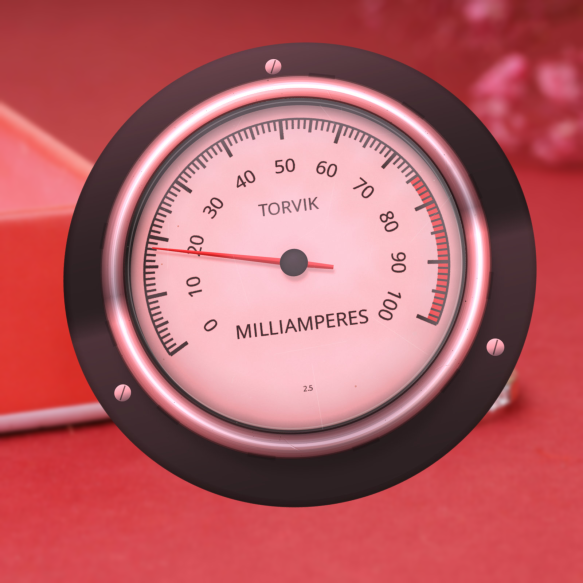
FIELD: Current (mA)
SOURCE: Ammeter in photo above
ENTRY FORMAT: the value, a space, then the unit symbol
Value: 18 mA
